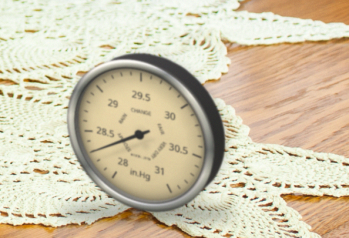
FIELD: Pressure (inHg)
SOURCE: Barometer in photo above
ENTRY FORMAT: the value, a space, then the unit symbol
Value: 28.3 inHg
